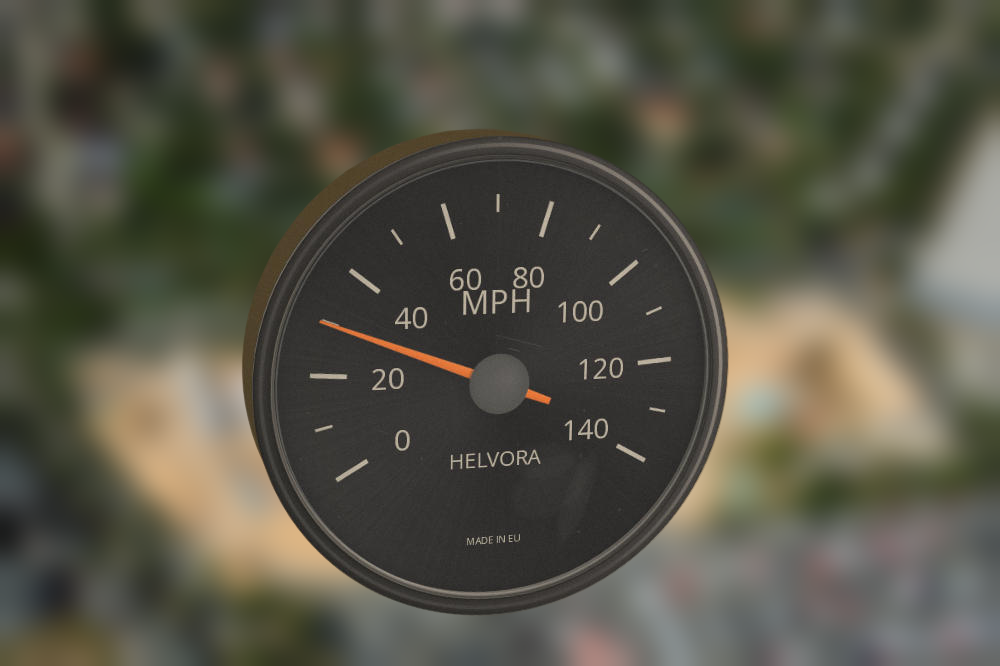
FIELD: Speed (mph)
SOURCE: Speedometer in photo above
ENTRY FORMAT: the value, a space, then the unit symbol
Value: 30 mph
